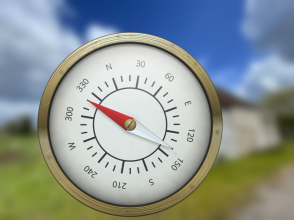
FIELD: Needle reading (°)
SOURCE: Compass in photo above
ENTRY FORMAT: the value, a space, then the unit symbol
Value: 320 °
